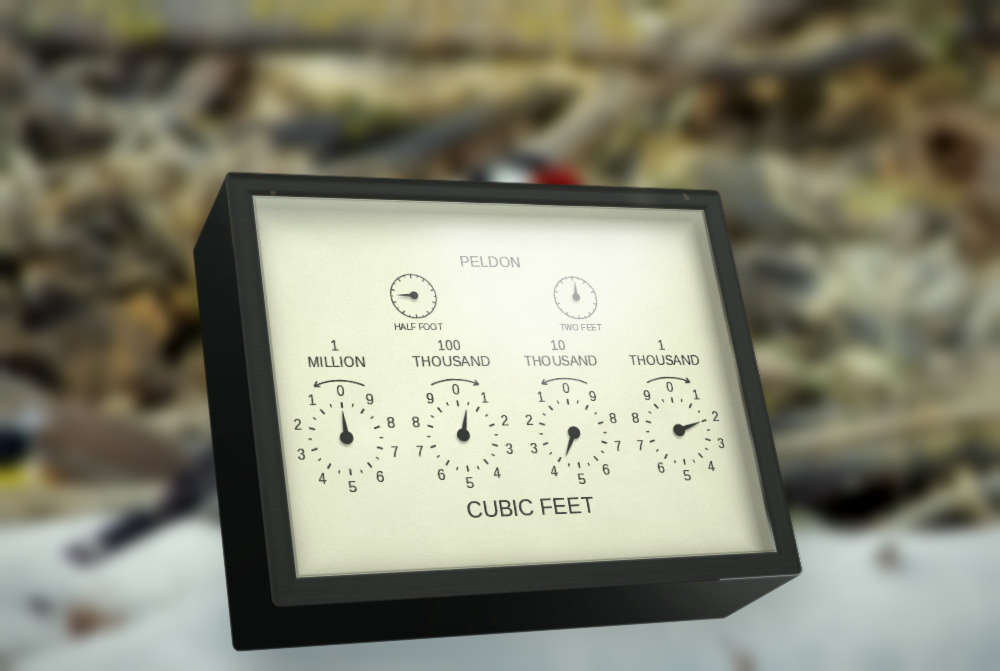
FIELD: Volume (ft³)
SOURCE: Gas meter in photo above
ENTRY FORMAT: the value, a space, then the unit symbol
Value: 4200 ft³
